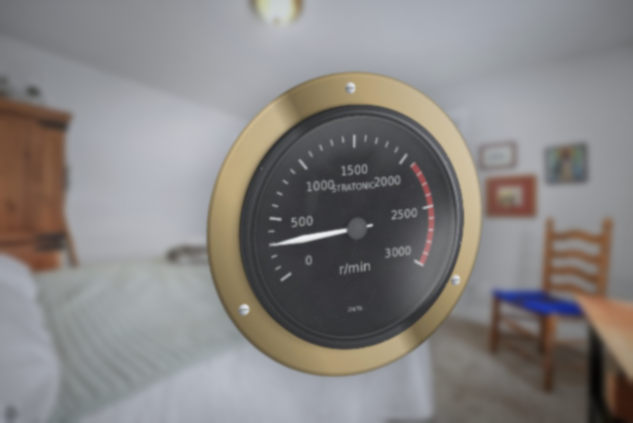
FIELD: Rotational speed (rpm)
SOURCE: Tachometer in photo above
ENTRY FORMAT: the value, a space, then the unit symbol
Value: 300 rpm
